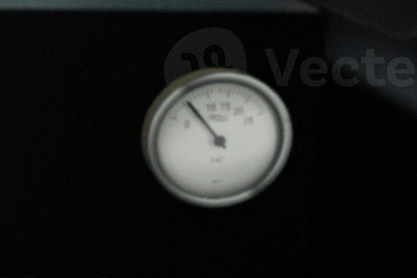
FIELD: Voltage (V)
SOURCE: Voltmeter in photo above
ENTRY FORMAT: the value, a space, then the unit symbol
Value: 5 V
